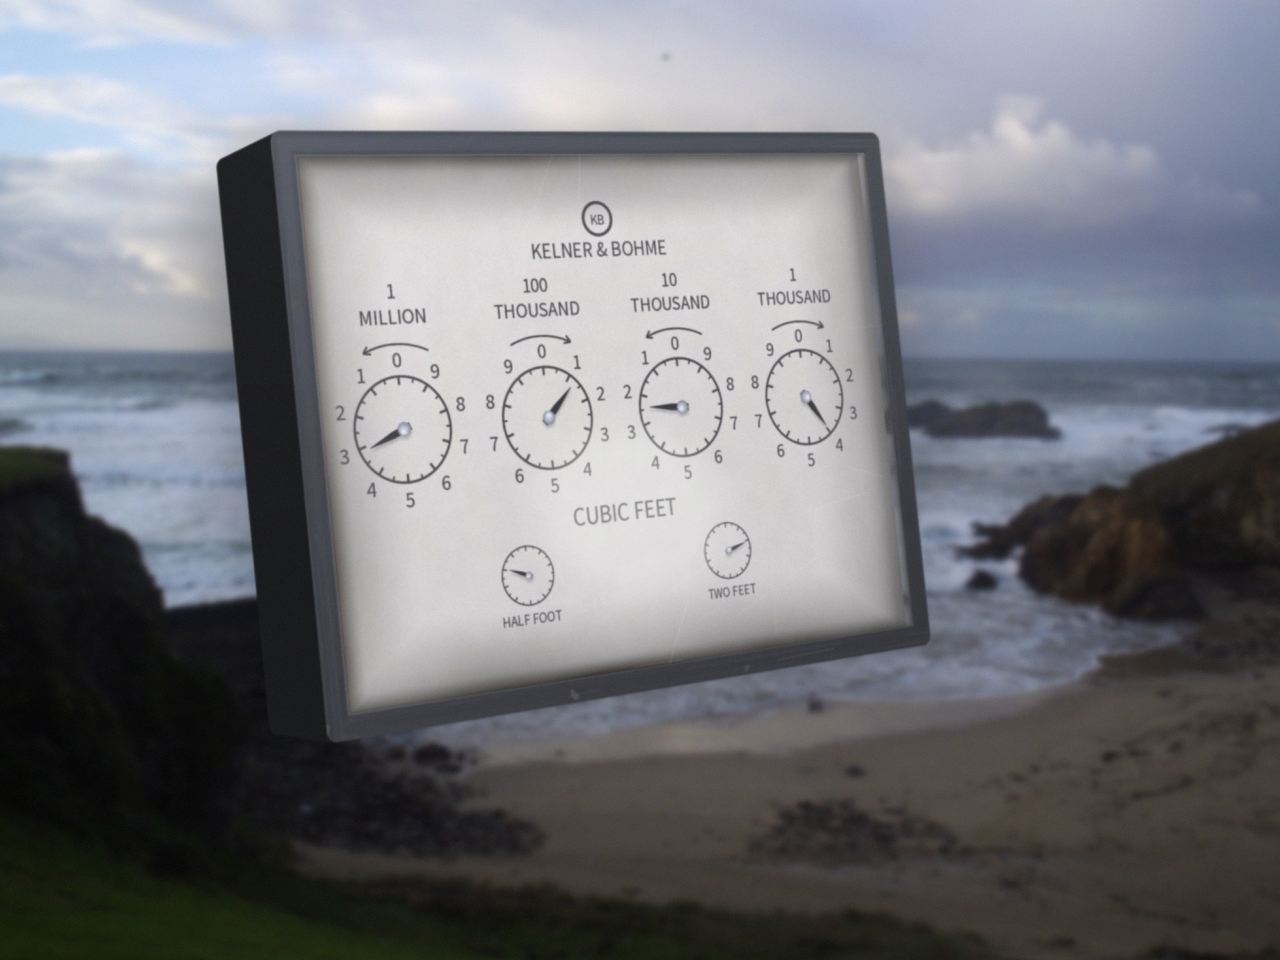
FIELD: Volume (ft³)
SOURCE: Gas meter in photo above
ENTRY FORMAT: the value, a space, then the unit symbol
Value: 312400 ft³
